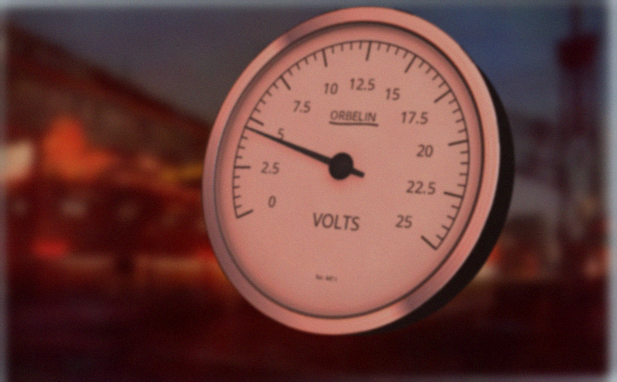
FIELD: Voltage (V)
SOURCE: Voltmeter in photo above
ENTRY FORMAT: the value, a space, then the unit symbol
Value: 4.5 V
